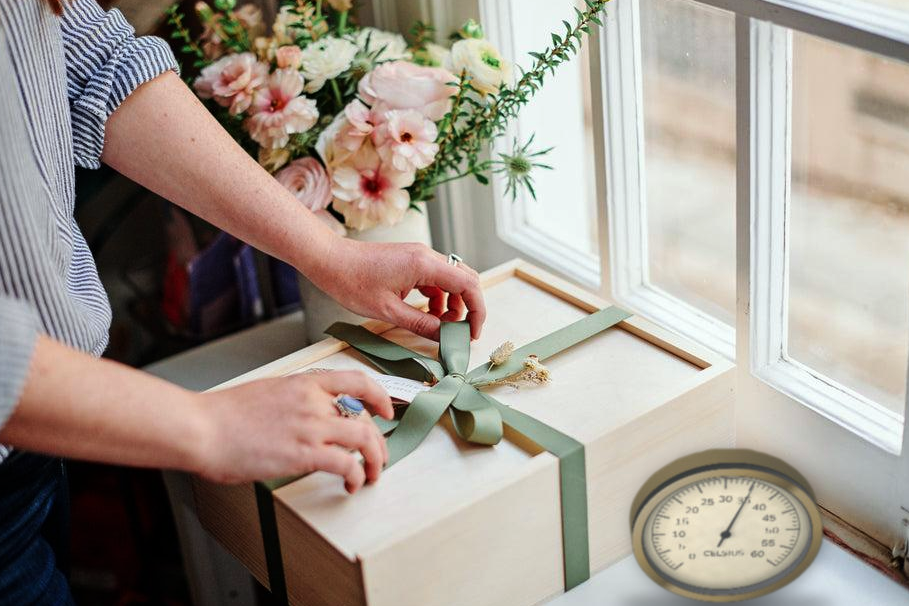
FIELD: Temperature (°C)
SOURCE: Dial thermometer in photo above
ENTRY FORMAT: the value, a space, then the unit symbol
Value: 35 °C
